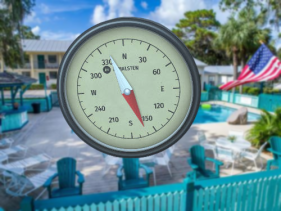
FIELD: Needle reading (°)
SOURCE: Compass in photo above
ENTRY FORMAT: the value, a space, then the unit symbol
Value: 160 °
